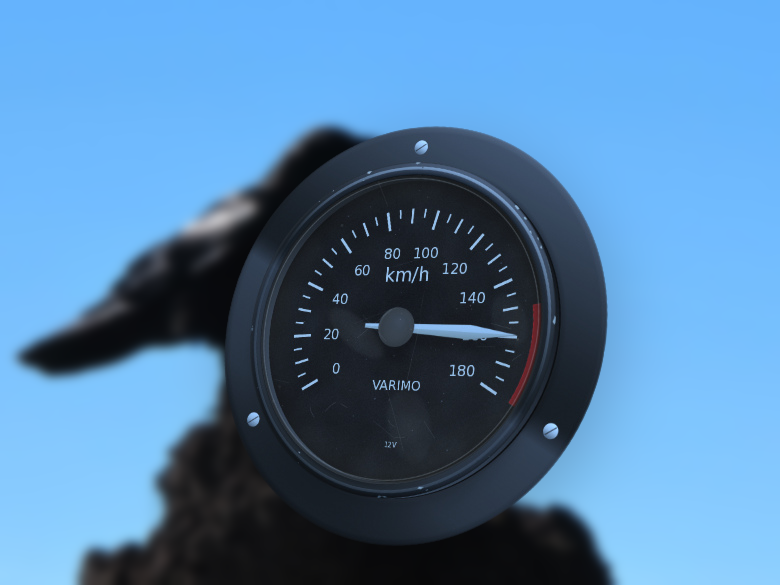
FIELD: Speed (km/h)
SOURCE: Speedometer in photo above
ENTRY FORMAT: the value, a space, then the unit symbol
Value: 160 km/h
